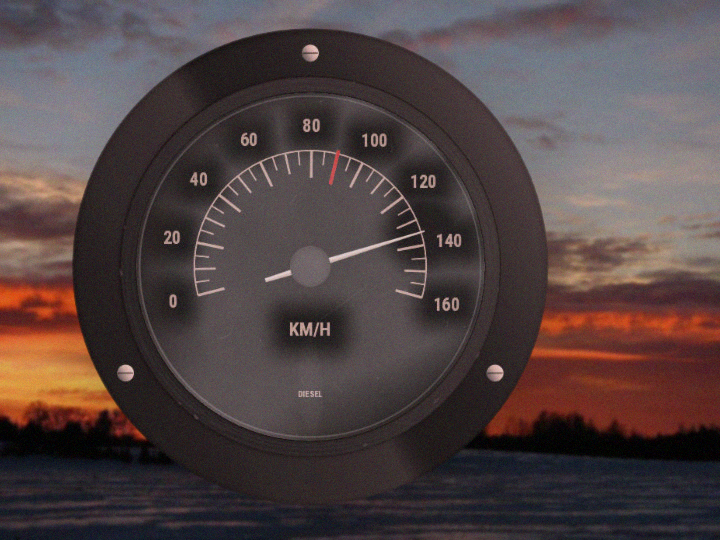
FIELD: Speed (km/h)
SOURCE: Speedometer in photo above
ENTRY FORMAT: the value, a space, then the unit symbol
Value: 135 km/h
